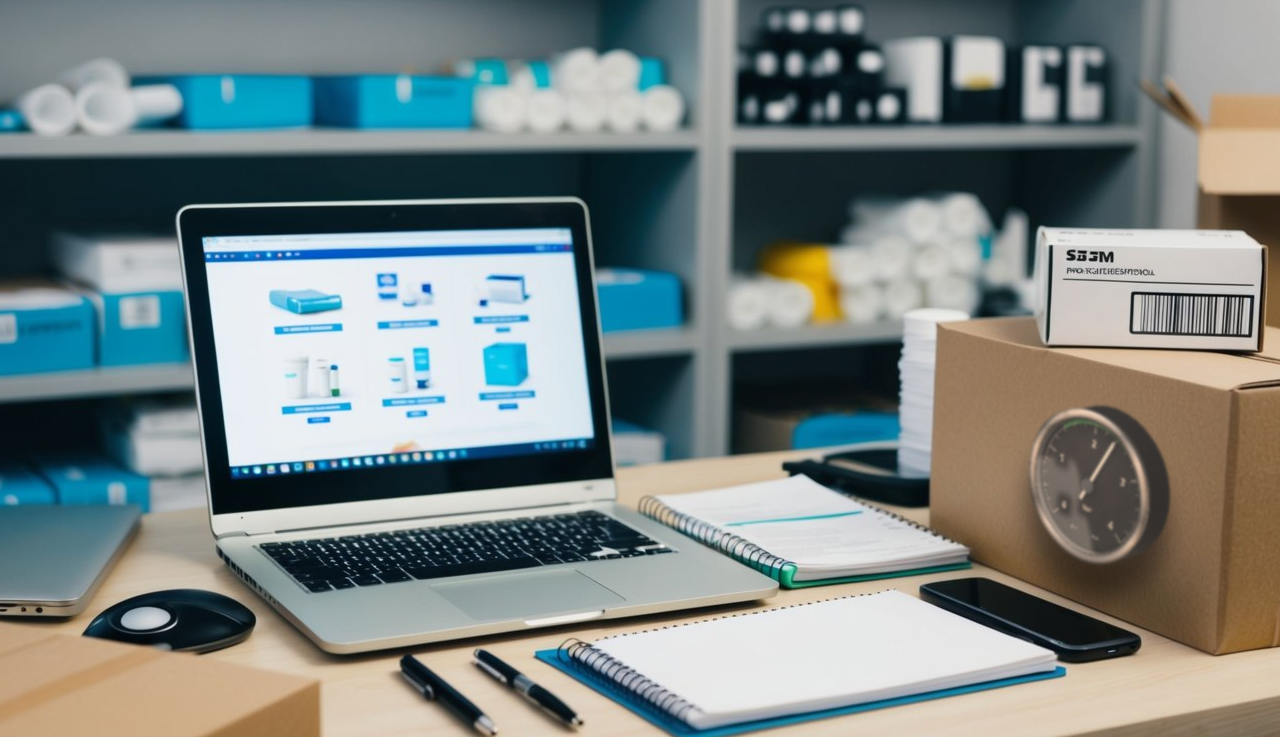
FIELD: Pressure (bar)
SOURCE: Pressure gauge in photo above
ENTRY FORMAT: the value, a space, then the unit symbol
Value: 2.4 bar
